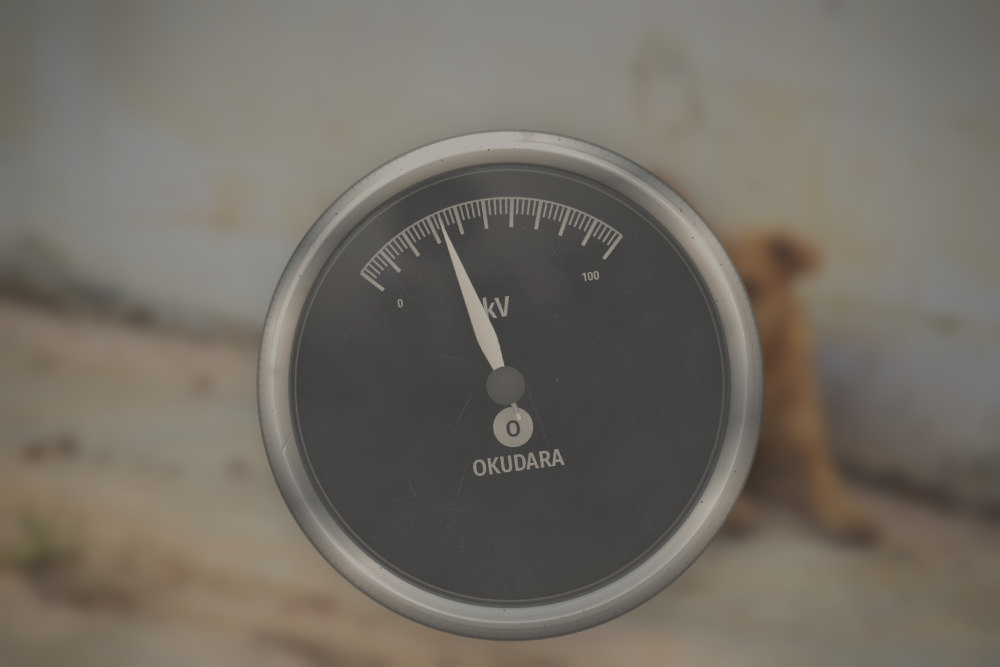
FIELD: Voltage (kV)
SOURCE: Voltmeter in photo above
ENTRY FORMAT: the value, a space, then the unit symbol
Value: 34 kV
